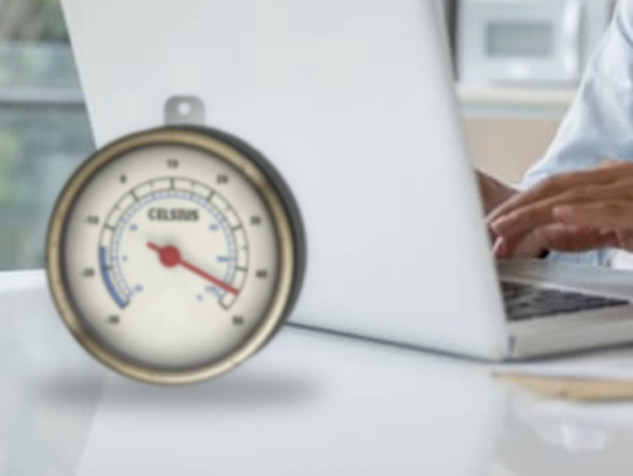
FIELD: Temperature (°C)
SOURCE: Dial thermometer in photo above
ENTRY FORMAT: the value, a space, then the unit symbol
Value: 45 °C
